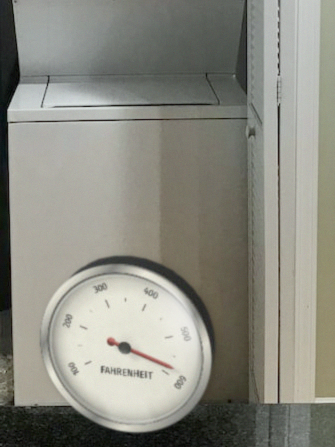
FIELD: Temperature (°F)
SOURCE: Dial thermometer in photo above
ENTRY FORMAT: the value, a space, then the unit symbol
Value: 575 °F
